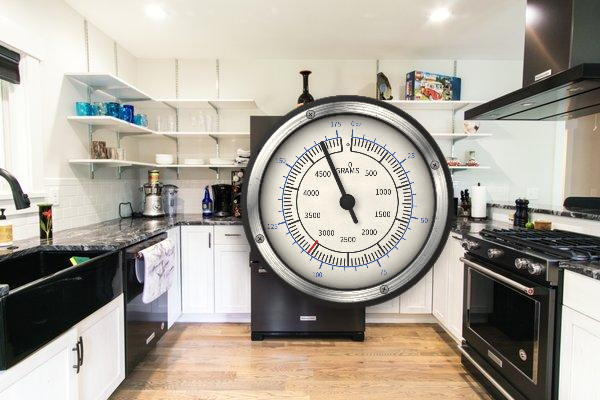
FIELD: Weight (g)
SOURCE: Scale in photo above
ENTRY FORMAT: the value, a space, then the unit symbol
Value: 4750 g
